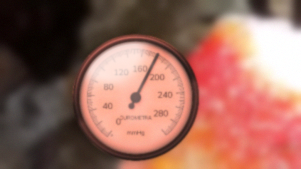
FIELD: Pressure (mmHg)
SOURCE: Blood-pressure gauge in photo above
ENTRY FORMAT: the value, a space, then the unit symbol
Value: 180 mmHg
